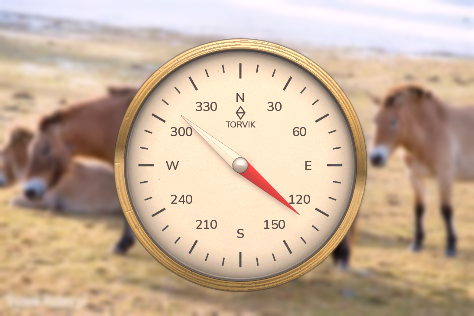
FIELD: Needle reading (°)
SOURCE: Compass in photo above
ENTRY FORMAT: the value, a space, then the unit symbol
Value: 130 °
